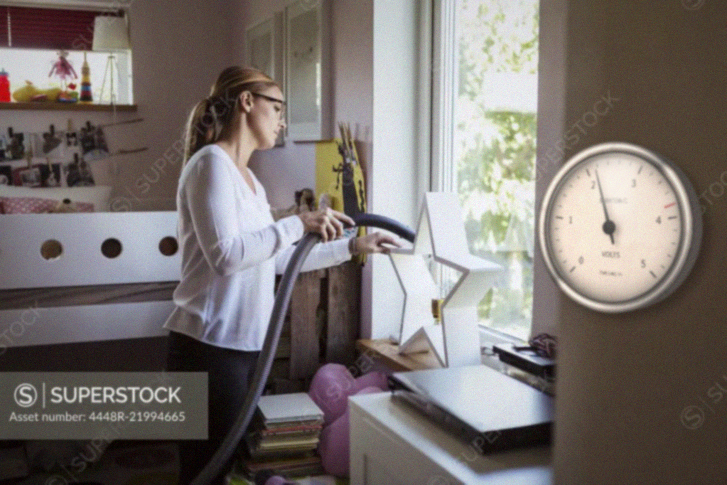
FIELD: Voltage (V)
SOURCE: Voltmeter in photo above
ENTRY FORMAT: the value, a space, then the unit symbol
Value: 2.2 V
